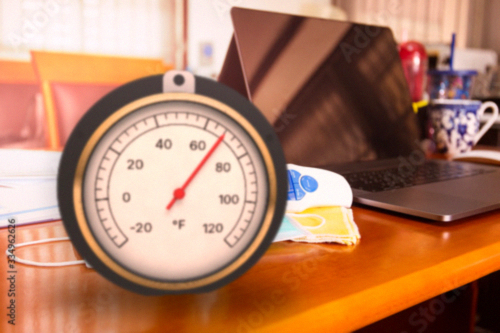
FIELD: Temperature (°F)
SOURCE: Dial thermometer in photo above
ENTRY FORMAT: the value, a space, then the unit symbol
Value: 68 °F
